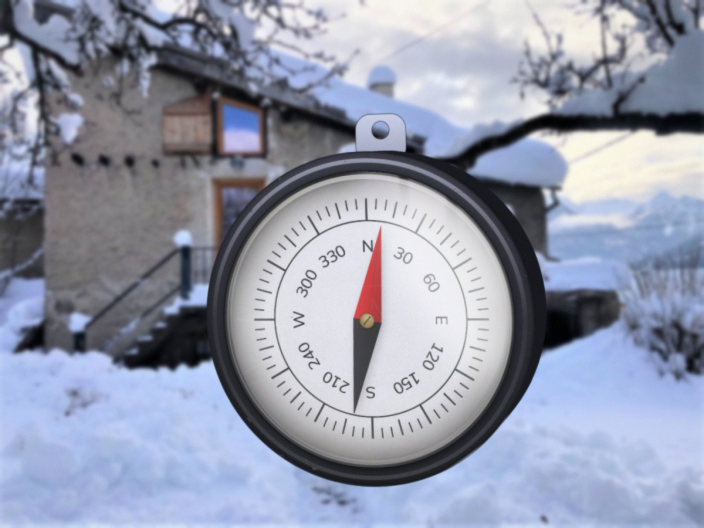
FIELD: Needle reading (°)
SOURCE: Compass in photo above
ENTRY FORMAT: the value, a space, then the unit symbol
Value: 10 °
